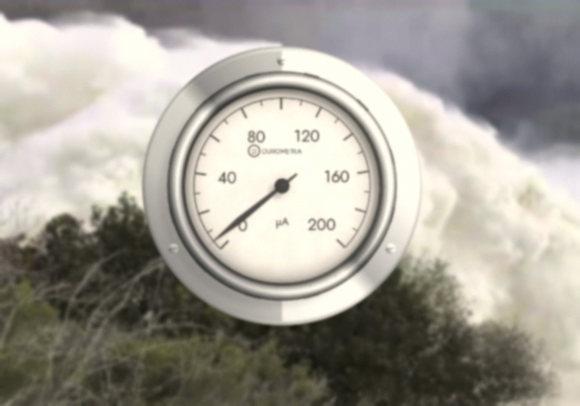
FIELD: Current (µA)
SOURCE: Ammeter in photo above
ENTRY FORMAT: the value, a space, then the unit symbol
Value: 5 µA
